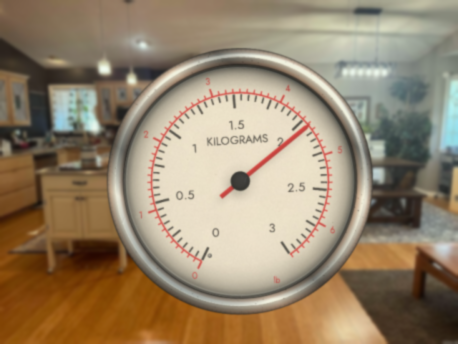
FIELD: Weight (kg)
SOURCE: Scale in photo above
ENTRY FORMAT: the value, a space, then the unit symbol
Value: 2.05 kg
